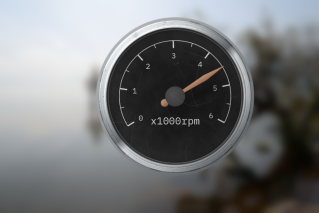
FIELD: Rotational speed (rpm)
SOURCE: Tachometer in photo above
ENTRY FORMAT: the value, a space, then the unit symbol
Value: 4500 rpm
